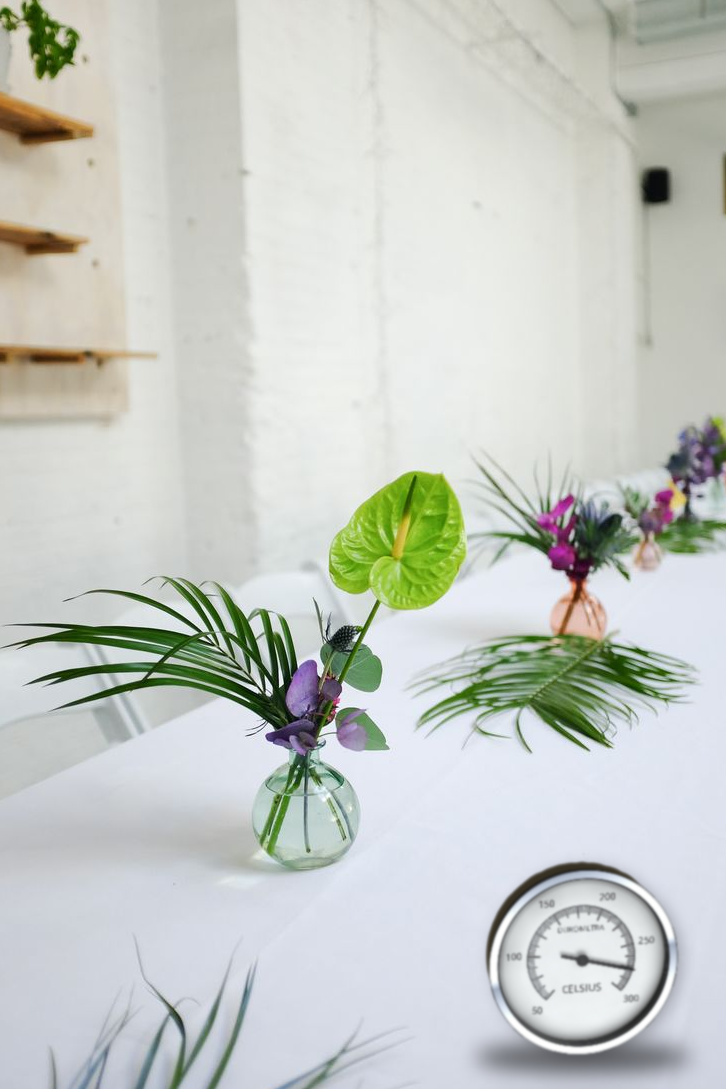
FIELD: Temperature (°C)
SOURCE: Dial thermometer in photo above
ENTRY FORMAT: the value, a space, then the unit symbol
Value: 275 °C
